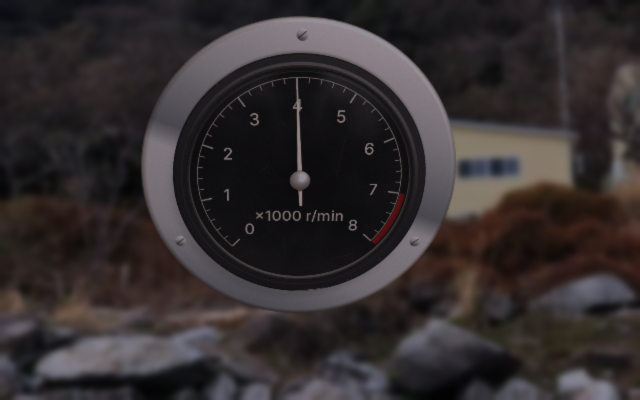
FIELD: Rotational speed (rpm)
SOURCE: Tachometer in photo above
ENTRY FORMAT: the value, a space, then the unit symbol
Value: 4000 rpm
